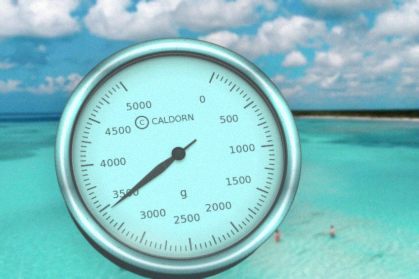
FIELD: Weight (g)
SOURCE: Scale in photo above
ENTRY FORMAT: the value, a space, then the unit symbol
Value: 3450 g
